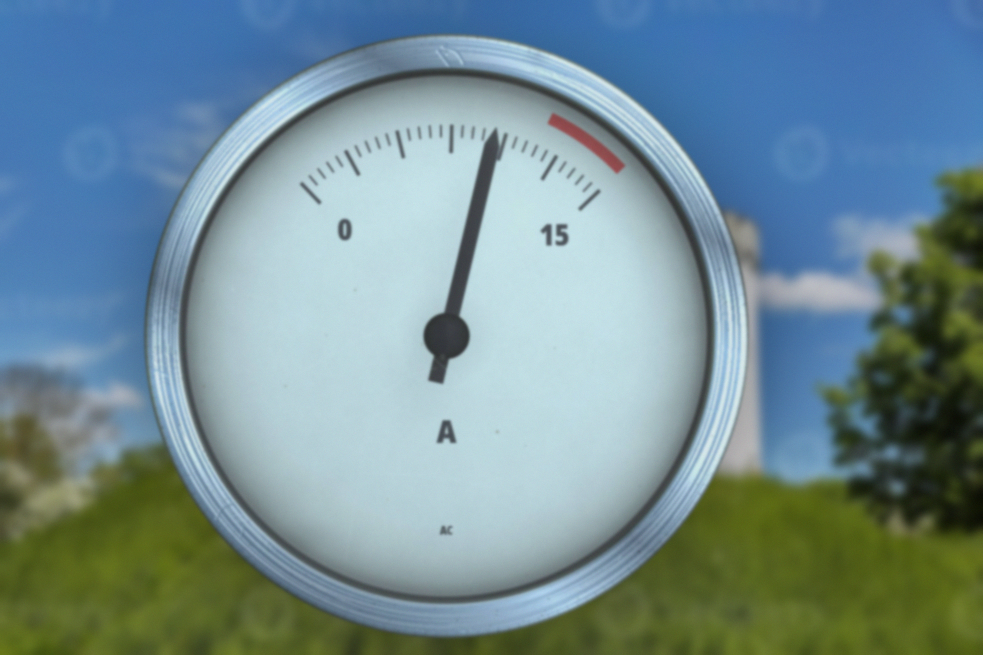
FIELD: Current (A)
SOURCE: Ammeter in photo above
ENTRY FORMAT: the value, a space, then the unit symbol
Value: 9.5 A
